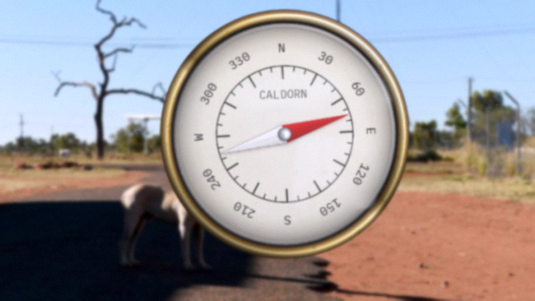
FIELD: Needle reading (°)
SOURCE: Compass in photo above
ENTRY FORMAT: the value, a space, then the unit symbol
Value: 75 °
